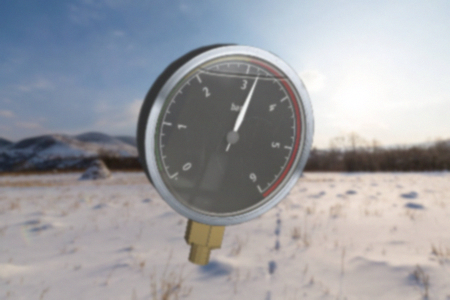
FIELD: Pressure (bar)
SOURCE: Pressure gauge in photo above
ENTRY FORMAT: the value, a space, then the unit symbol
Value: 3.2 bar
